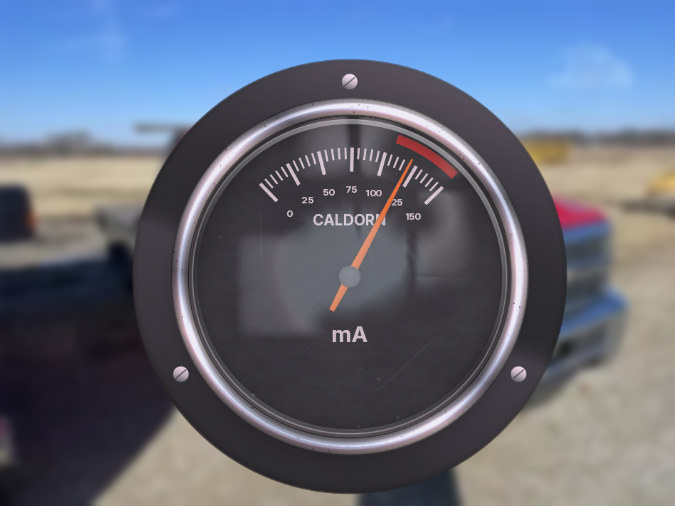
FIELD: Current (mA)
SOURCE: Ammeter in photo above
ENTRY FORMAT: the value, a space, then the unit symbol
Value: 120 mA
